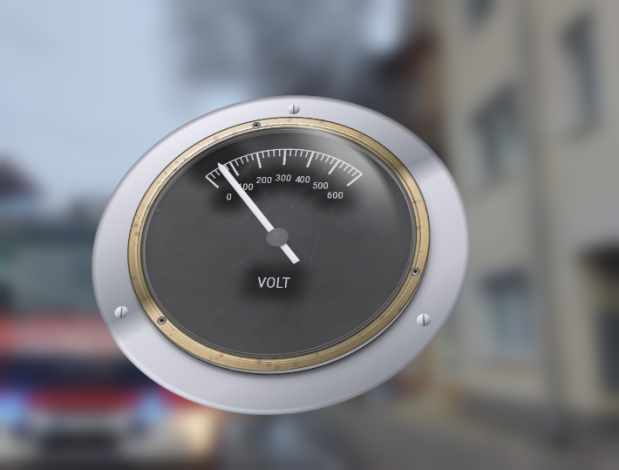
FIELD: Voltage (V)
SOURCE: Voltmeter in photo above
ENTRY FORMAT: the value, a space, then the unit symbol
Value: 60 V
